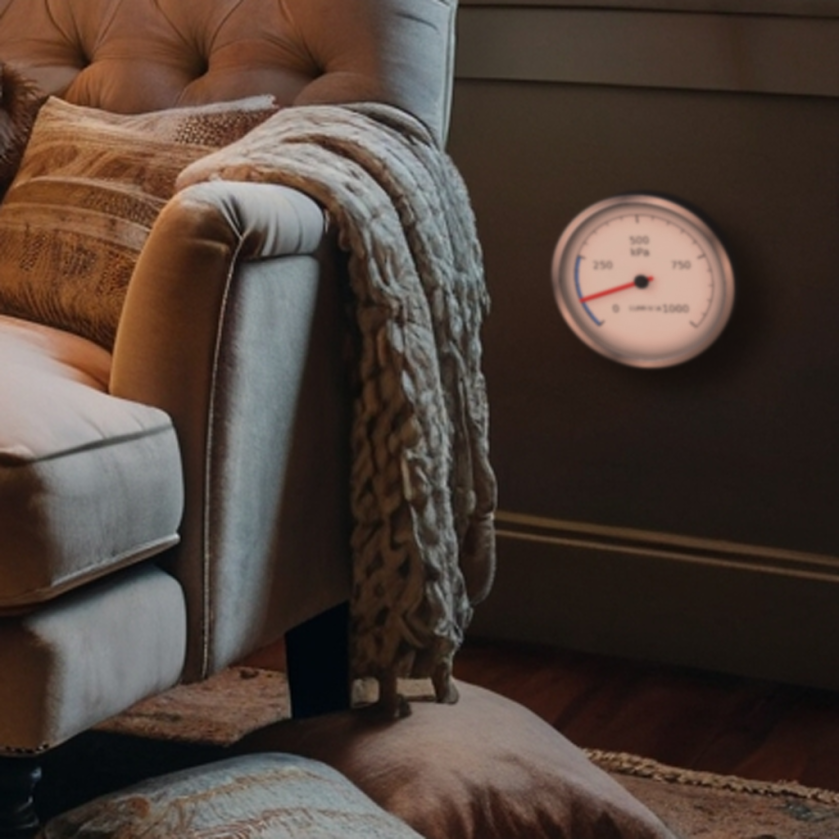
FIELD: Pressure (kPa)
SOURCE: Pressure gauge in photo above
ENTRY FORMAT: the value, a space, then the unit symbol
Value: 100 kPa
